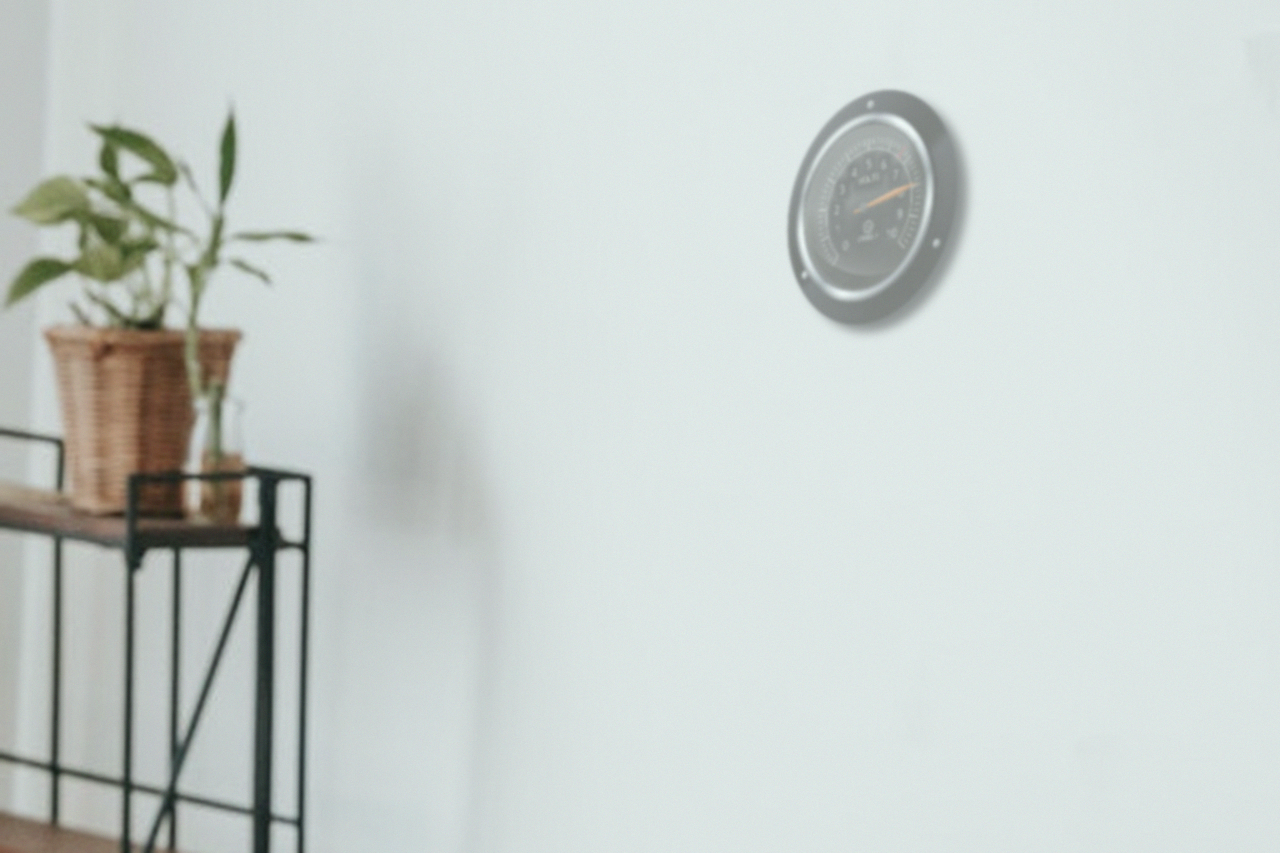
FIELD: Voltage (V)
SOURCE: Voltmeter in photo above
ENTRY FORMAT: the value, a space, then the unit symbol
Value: 8 V
